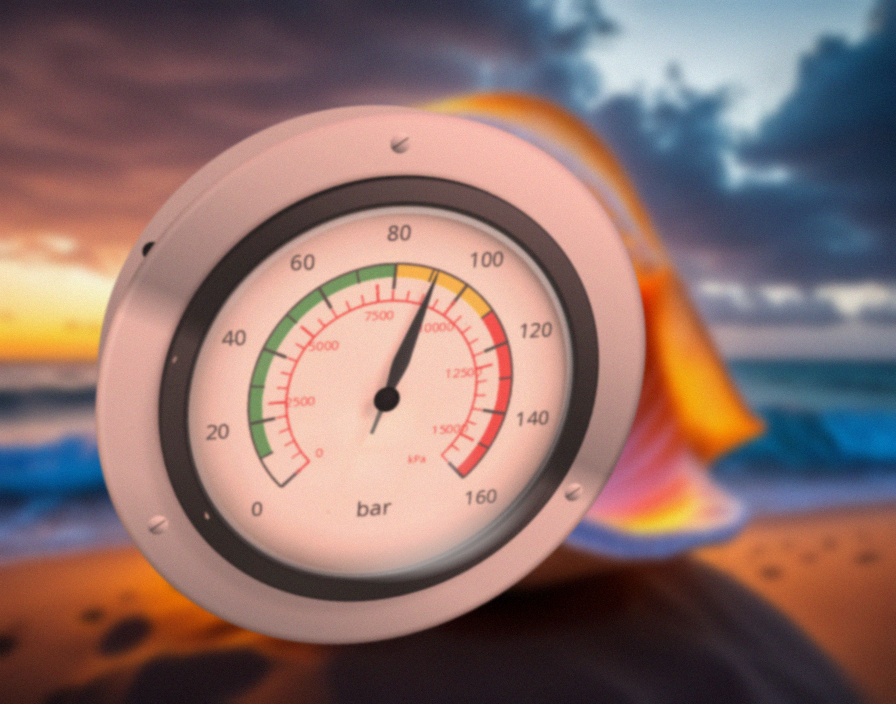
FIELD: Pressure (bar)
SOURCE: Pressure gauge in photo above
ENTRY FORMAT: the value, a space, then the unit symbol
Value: 90 bar
